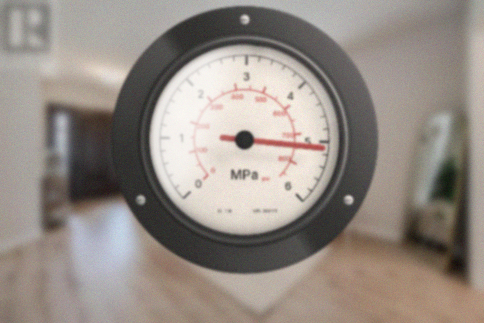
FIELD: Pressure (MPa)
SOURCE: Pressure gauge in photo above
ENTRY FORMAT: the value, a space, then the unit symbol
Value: 5.1 MPa
